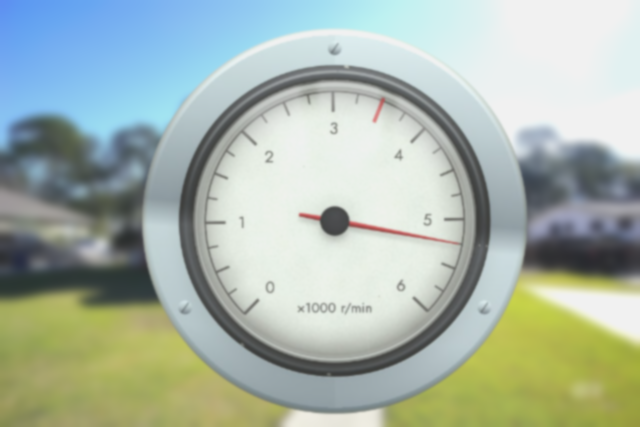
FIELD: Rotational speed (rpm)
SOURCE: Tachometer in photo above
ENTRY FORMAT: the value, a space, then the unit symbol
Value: 5250 rpm
